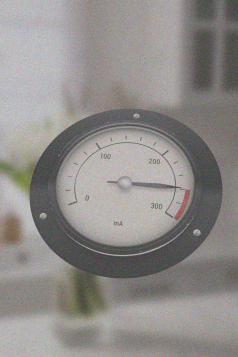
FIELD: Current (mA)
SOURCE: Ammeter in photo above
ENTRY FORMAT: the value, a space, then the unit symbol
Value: 260 mA
